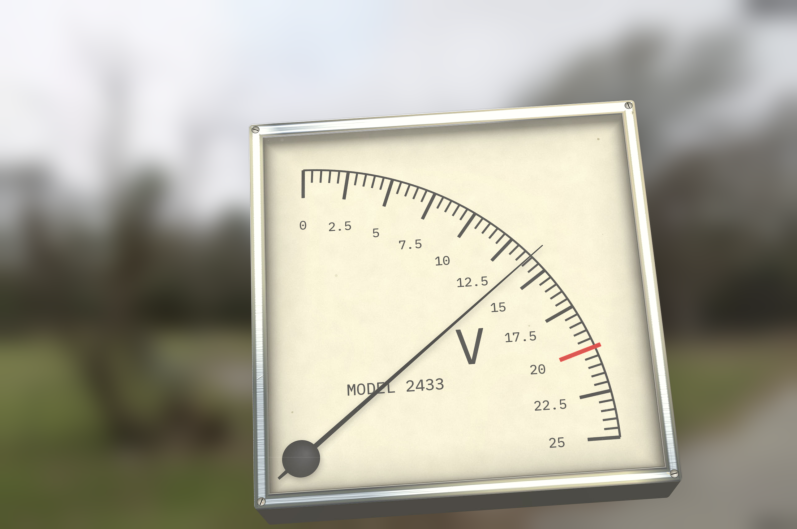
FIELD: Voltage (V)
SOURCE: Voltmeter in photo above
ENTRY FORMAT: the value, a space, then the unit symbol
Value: 14 V
